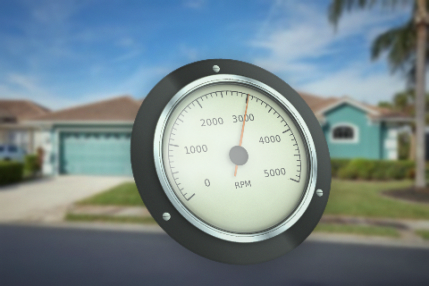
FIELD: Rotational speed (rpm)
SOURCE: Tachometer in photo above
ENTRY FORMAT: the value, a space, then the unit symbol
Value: 3000 rpm
